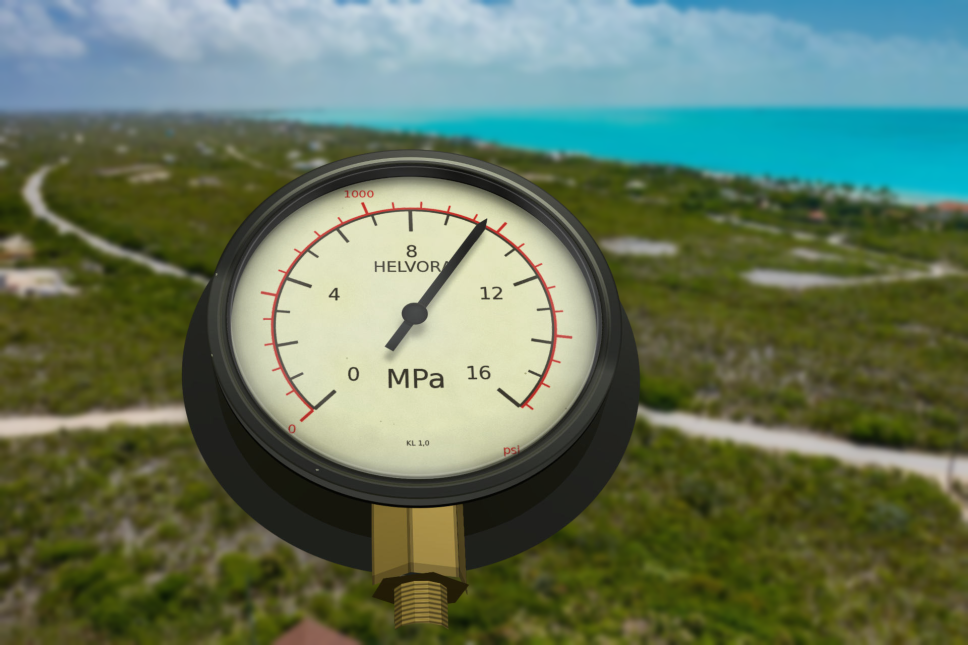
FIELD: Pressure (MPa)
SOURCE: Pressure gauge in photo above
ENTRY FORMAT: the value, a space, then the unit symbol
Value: 10 MPa
